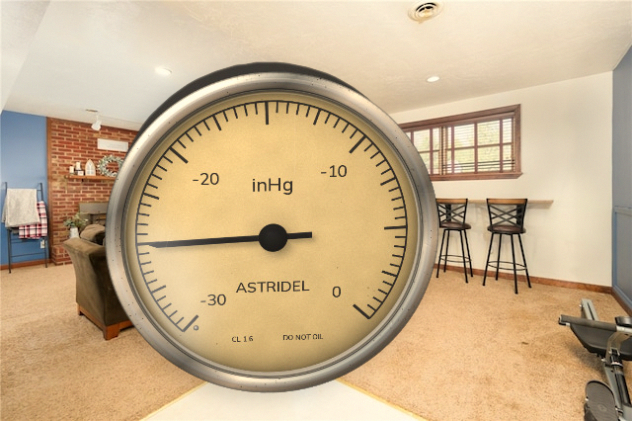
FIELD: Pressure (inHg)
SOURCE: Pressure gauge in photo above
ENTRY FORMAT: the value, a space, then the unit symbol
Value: -25 inHg
